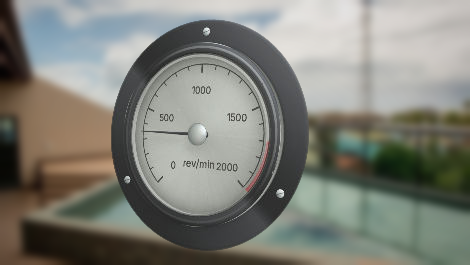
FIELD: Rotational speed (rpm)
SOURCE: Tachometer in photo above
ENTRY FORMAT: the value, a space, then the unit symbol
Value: 350 rpm
